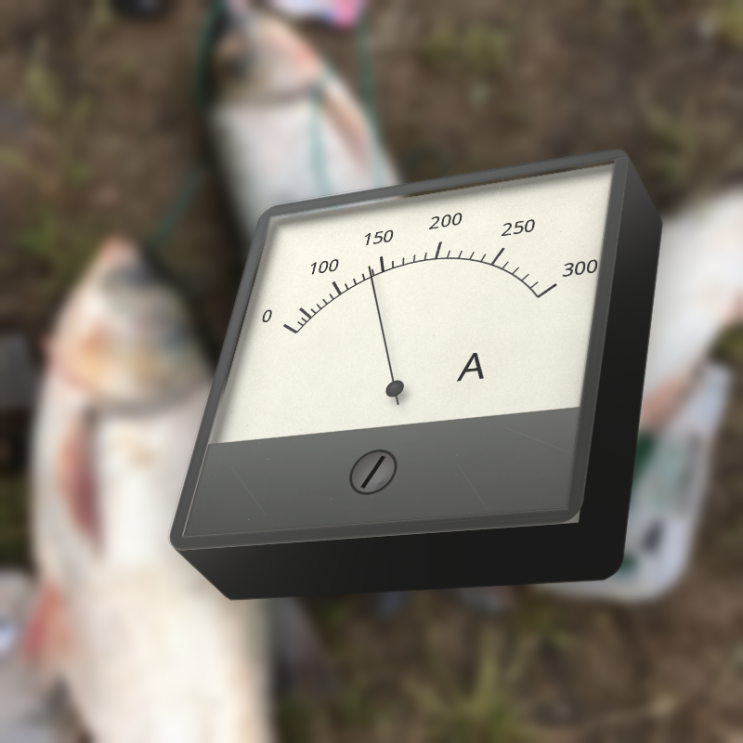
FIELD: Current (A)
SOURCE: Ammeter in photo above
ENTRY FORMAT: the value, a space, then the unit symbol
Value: 140 A
